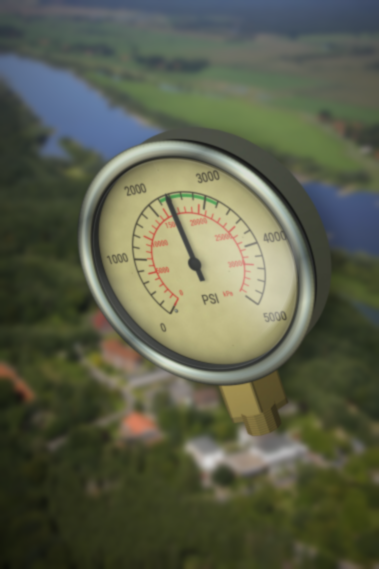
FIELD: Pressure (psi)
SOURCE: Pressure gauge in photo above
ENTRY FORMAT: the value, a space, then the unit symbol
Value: 2400 psi
